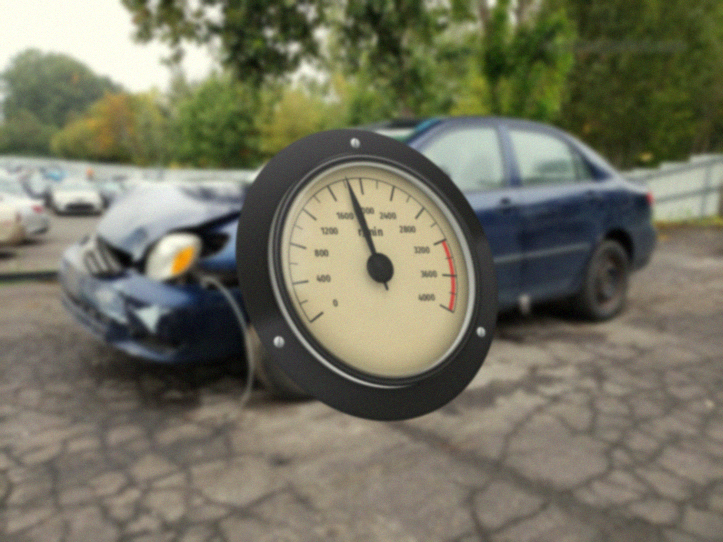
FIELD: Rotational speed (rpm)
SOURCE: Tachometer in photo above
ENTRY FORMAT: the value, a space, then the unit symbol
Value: 1800 rpm
